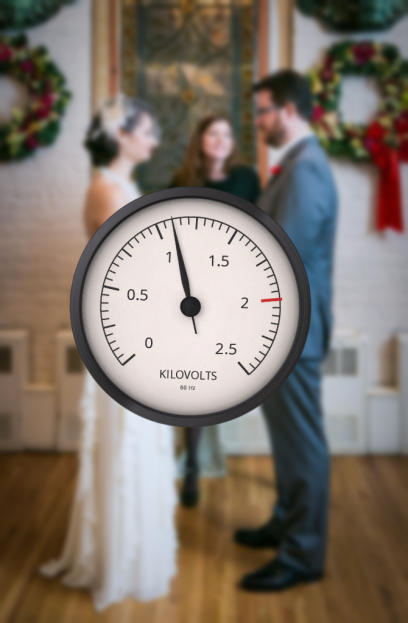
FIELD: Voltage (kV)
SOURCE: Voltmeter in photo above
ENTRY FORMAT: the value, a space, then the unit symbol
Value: 1.1 kV
